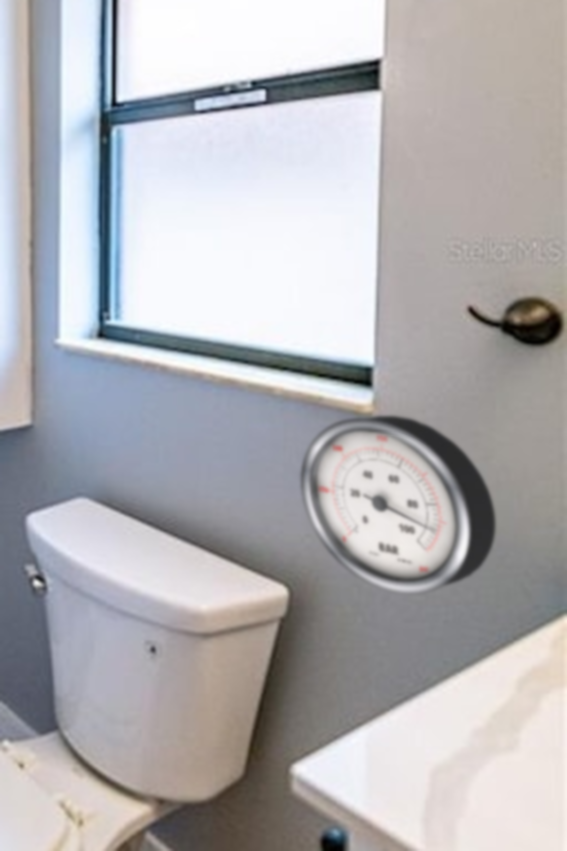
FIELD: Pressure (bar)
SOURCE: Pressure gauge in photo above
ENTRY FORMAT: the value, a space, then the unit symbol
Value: 90 bar
